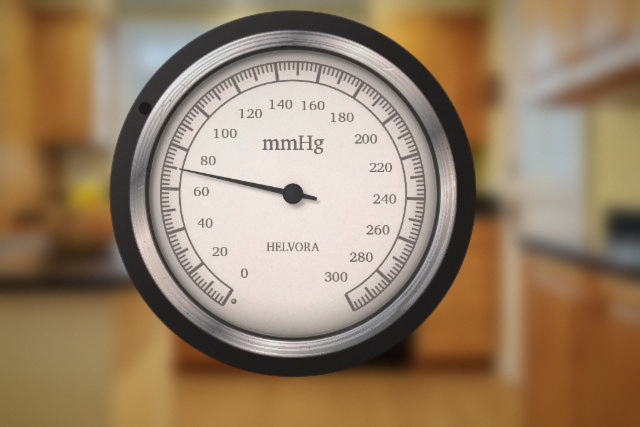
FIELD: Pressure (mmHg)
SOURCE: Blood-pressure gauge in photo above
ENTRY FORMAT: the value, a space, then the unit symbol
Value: 70 mmHg
